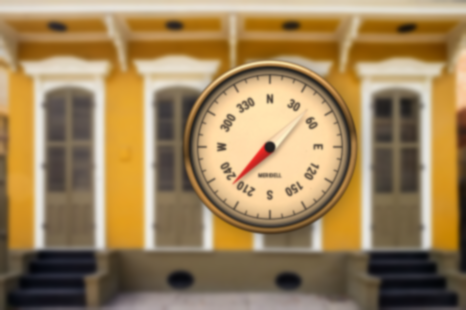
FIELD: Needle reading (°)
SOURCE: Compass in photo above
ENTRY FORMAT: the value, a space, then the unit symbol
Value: 225 °
